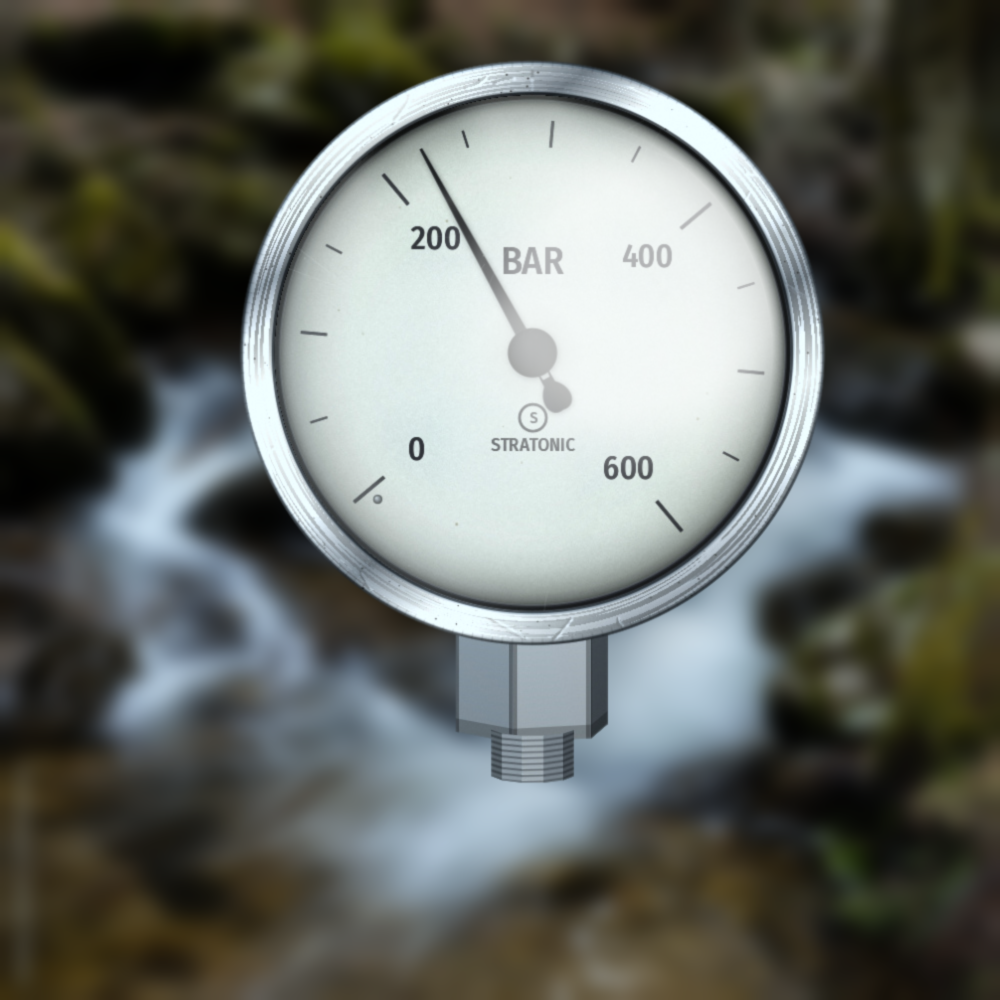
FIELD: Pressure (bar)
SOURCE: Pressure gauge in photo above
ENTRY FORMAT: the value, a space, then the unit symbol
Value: 225 bar
